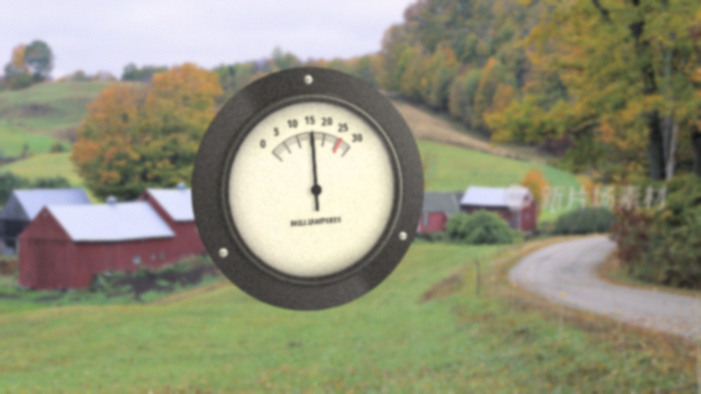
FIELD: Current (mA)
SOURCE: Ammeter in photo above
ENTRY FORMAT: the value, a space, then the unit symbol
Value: 15 mA
